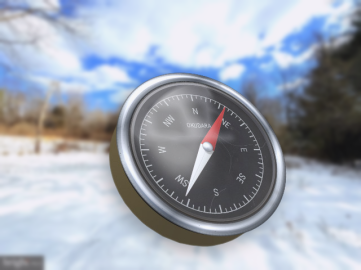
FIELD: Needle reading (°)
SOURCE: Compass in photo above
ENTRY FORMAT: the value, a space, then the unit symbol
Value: 35 °
